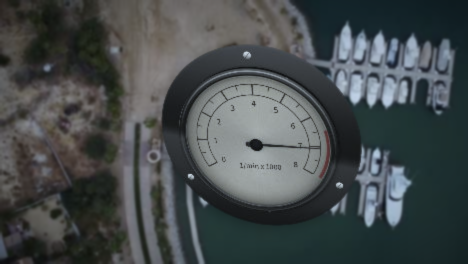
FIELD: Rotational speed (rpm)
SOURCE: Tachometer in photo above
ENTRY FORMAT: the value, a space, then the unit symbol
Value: 7000 rpm
